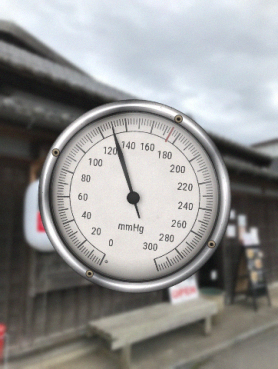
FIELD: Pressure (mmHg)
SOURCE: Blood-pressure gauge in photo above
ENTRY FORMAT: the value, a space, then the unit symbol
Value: 130 mmHg
